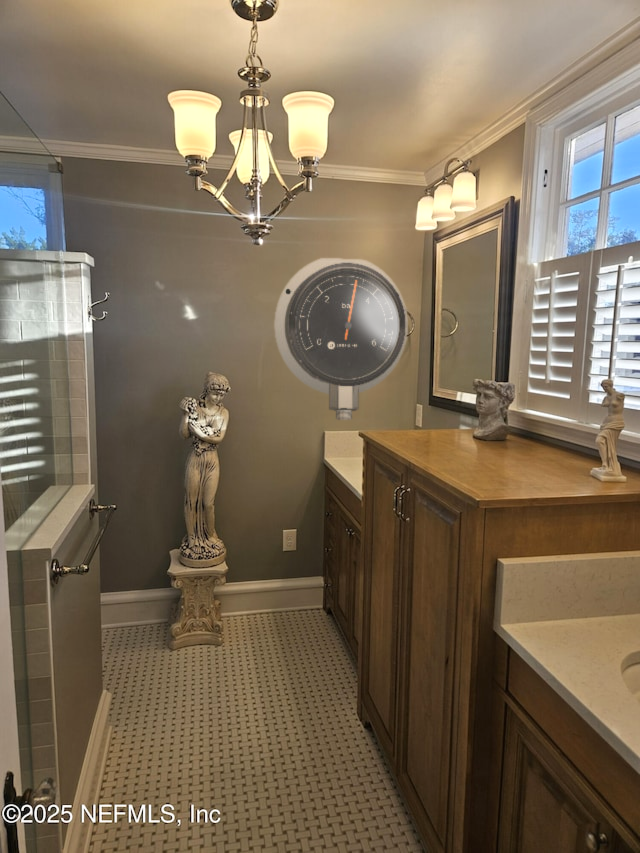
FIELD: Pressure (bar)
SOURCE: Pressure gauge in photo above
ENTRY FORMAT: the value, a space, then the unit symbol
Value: 3.25 bar
